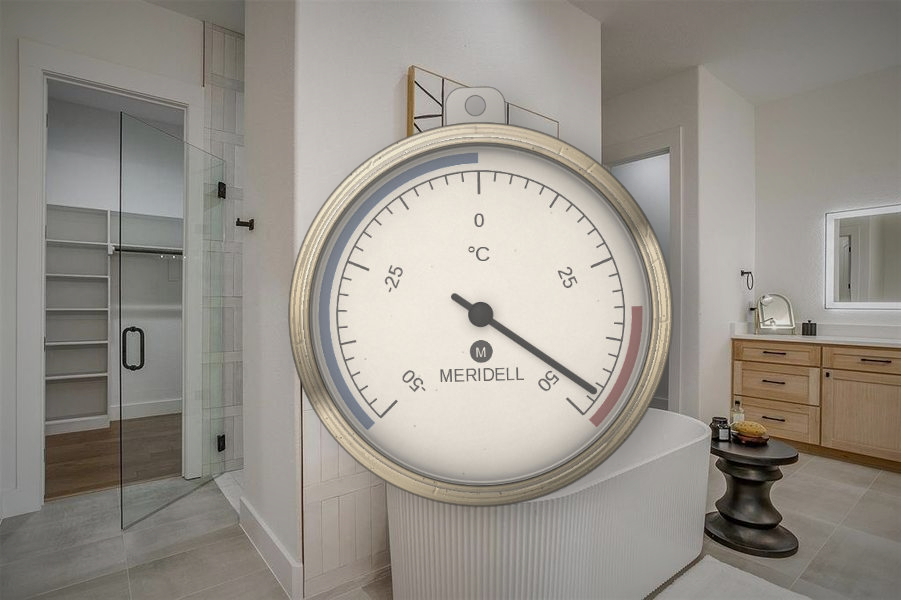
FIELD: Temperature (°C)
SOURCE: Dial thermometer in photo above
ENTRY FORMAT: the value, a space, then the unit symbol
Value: 46.25 °C
